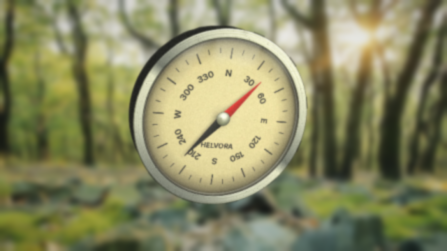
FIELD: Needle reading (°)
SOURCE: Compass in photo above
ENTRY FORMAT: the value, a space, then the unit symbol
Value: 40 °
